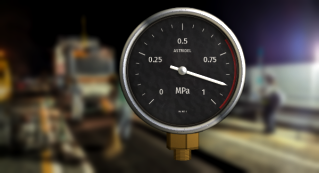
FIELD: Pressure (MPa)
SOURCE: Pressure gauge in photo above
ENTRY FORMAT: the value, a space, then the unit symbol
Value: 0.9 MPa
